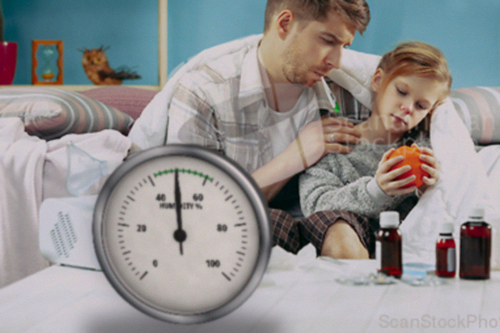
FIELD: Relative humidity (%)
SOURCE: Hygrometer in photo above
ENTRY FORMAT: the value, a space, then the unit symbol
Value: 50 %
